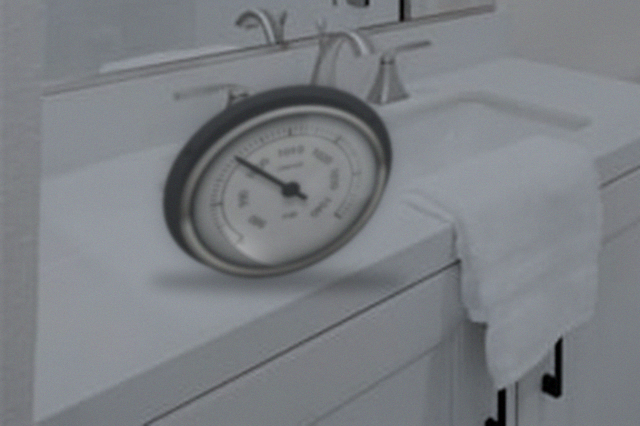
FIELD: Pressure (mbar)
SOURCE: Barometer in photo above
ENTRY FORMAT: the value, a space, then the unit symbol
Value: 1000 mbar
